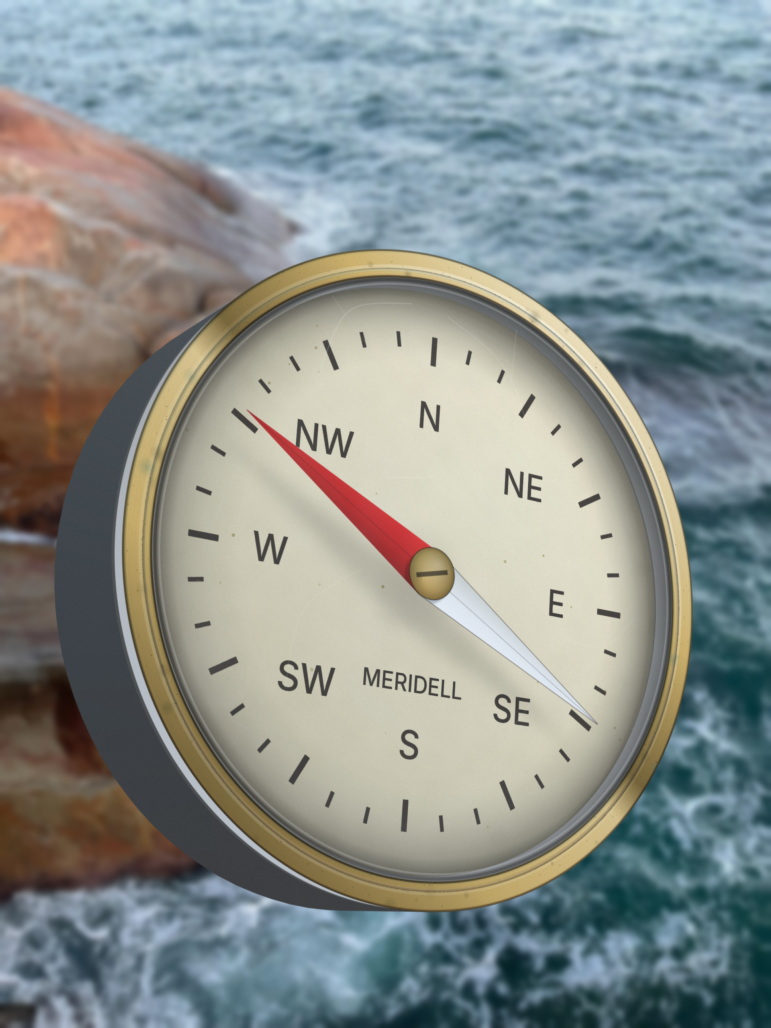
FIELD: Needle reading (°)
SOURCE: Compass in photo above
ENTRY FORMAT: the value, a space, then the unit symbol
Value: 300 °
